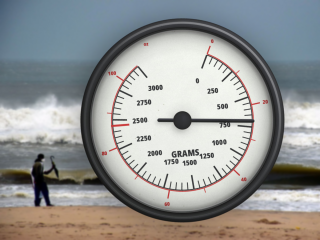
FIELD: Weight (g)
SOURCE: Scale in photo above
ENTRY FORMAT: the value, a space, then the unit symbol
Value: 700 g
